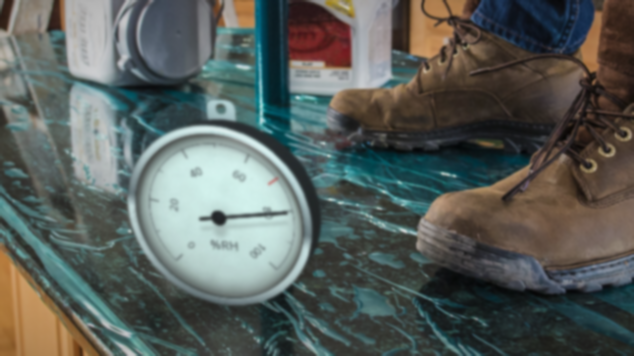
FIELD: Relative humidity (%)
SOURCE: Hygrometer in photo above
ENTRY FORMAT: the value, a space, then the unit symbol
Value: 80 %
